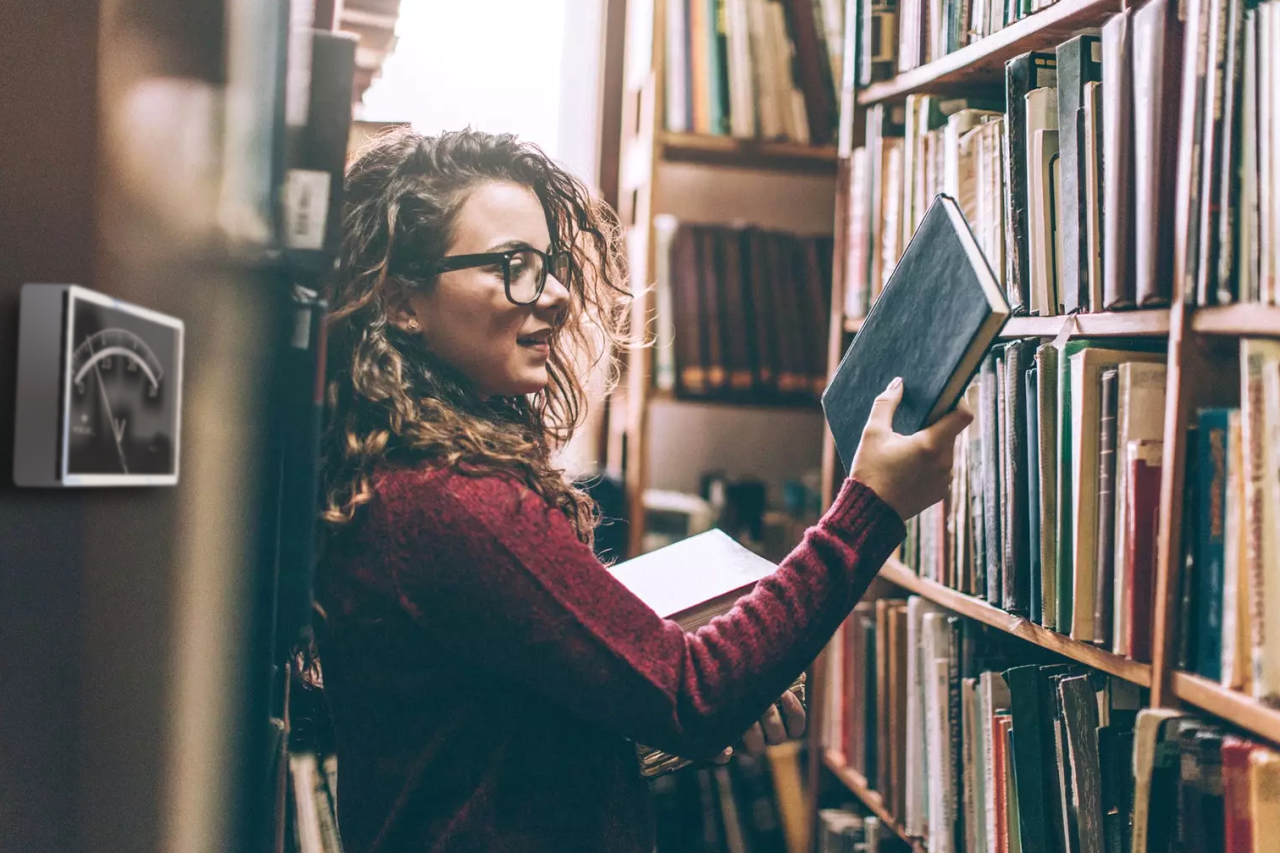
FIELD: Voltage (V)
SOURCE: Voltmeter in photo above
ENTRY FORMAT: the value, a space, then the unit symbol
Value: 5 V
